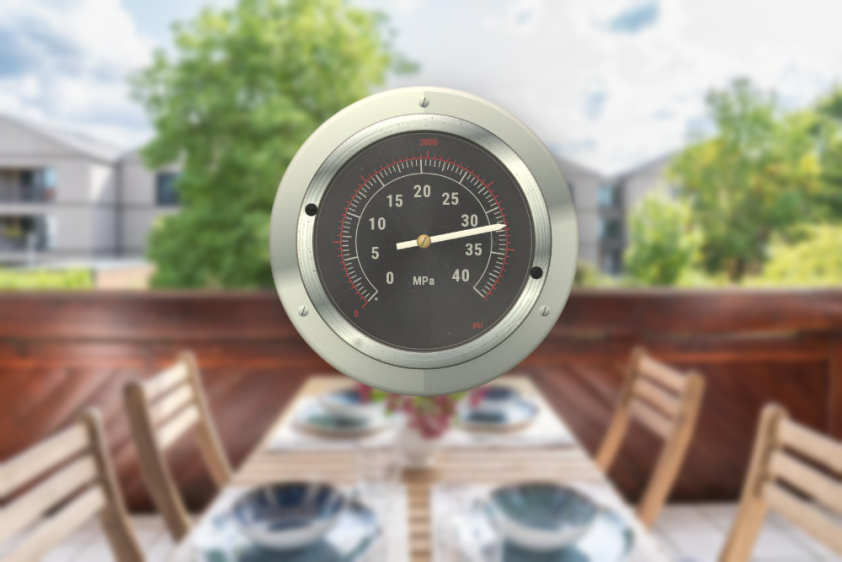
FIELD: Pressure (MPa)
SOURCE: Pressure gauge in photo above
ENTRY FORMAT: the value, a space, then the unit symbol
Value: 32 MPa
